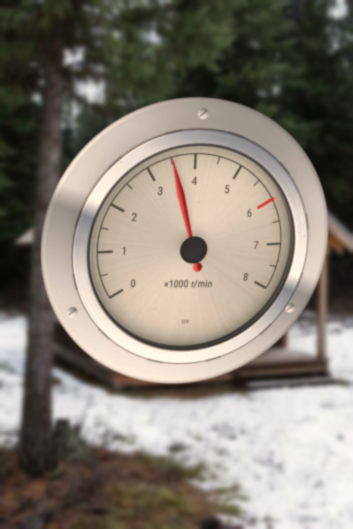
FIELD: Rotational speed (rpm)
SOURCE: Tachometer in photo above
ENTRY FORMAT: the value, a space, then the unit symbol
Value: 3500 rpm
